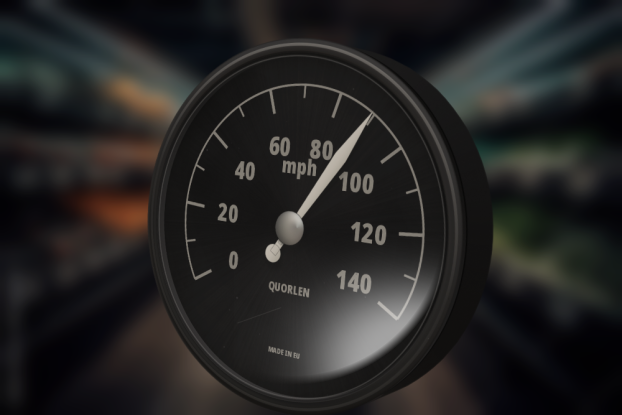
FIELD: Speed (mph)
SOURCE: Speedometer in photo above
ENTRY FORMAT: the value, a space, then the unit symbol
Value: 90 mph
